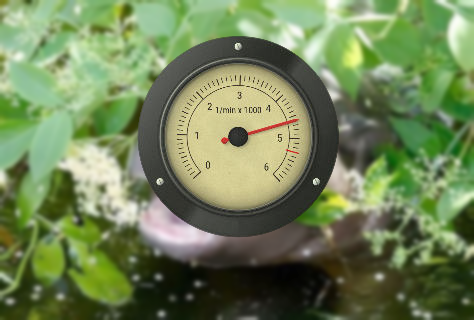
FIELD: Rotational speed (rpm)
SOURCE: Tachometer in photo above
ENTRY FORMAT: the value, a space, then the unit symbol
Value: 4600 rpm
